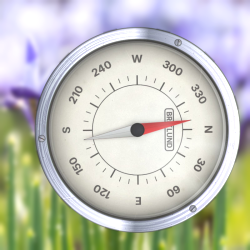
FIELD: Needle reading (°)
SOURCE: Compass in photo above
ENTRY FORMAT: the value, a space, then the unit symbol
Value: 350 °
